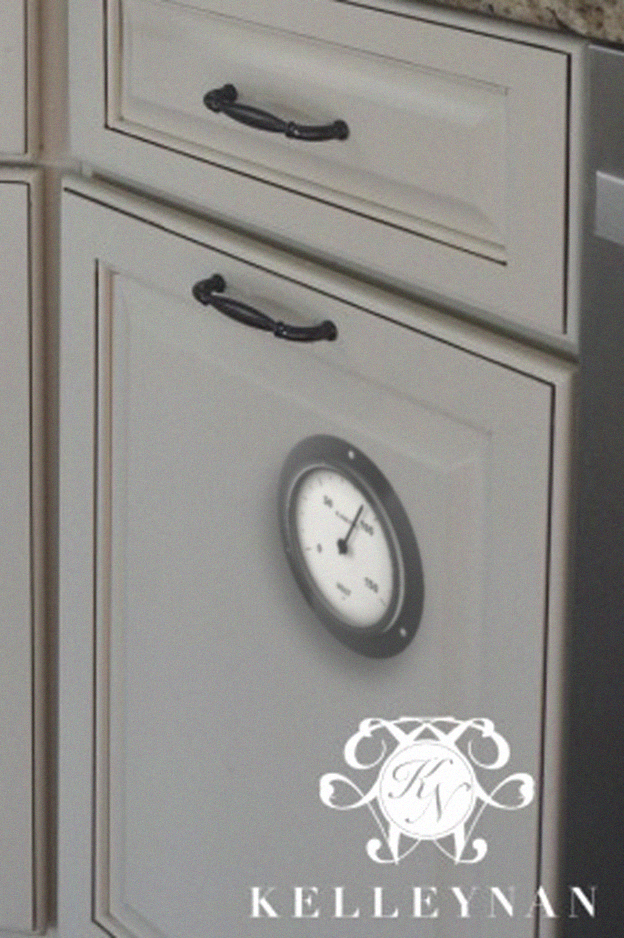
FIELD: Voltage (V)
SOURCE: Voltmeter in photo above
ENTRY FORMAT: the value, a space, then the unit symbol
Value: 90 V
